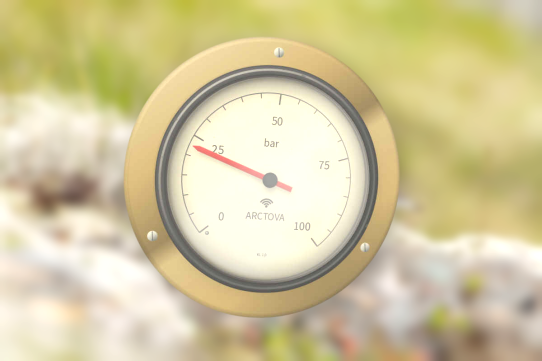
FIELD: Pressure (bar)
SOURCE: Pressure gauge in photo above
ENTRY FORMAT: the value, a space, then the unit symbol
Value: 22.5 bar
